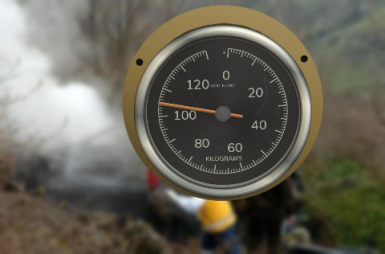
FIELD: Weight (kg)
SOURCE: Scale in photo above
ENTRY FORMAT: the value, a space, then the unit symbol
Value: 105 kg
